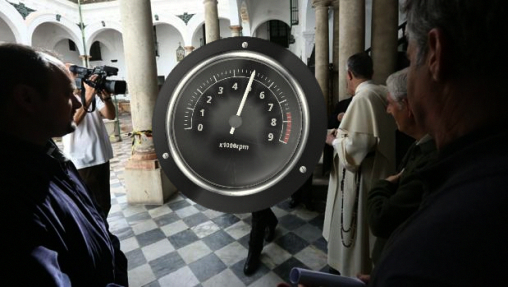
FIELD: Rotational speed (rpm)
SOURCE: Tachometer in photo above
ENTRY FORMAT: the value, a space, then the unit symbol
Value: 5000 rpm
